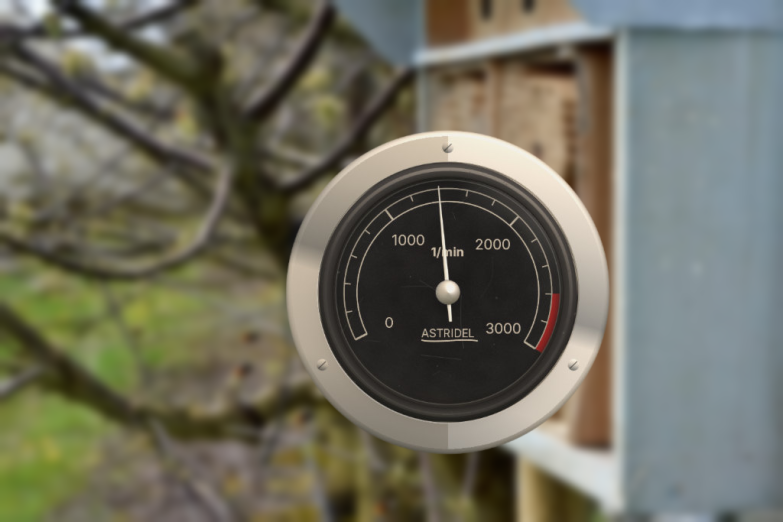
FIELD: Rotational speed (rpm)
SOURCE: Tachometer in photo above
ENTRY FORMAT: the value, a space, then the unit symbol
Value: 1400 rpm
